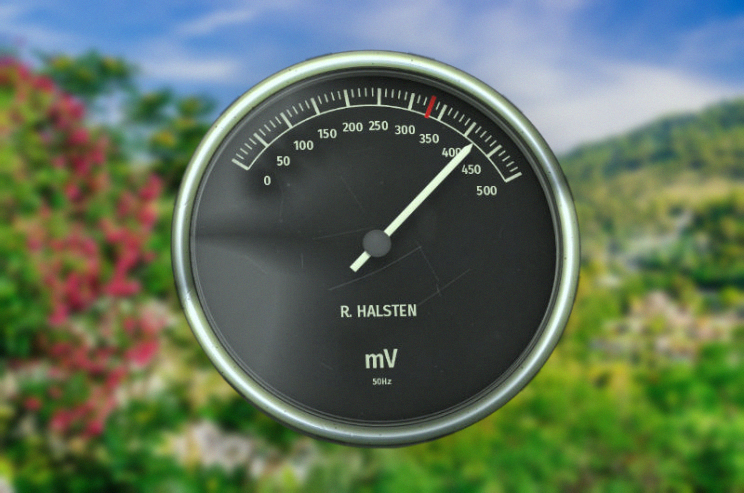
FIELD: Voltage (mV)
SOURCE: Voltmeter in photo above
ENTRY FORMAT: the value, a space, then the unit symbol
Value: 420 mV
